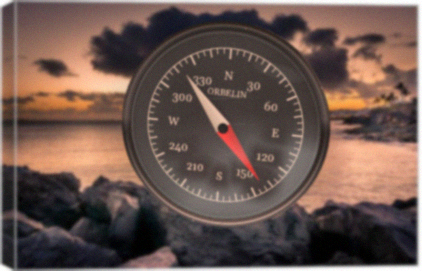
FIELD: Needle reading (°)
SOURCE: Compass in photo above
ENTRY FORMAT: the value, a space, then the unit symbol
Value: 140 °
